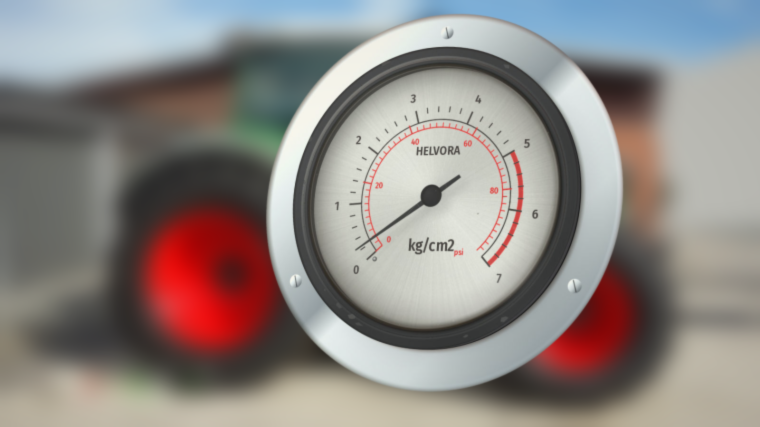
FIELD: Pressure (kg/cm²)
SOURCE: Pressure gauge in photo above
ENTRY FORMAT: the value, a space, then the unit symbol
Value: 0.2 kg/cm²
